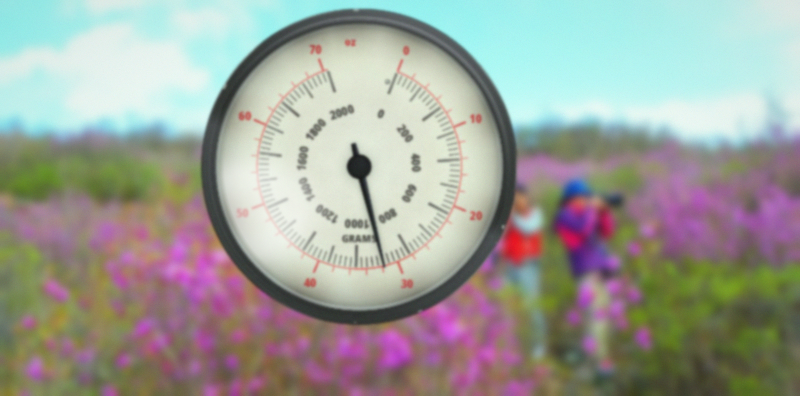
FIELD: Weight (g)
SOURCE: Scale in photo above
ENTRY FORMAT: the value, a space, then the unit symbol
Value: 900 g
